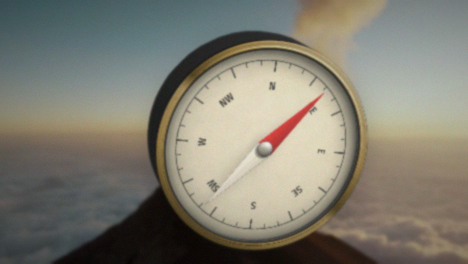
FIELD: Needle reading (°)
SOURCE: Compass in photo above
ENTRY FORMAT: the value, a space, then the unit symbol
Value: 40 °
